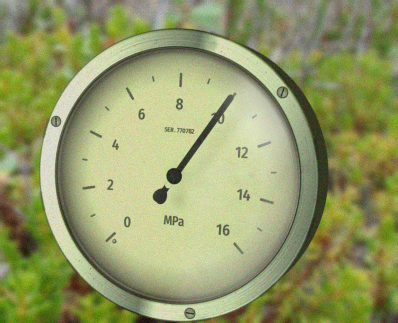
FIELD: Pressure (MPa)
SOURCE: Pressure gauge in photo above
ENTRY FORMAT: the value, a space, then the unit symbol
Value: 10 MPa
